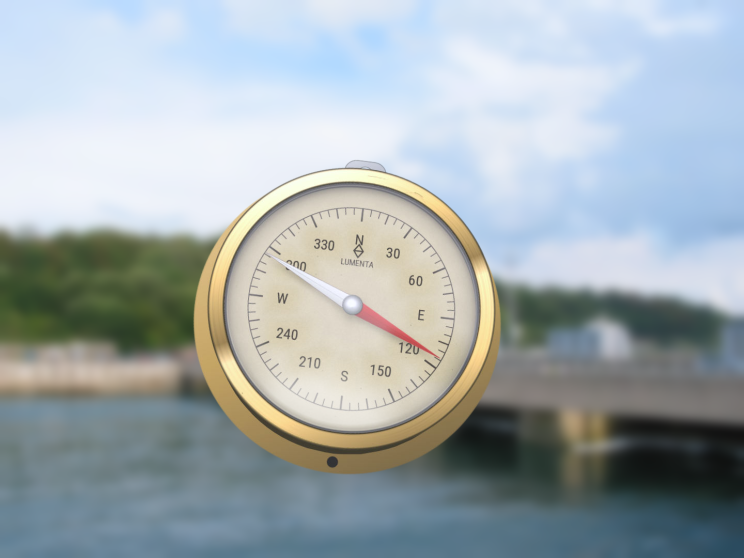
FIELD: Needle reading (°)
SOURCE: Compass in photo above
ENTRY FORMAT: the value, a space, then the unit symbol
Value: 115 °
